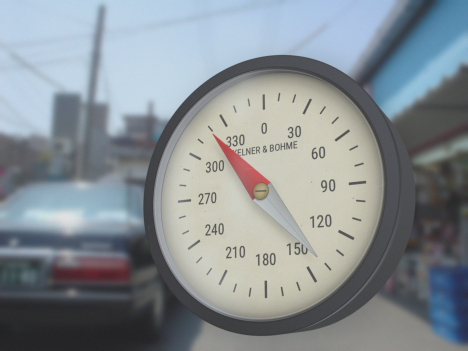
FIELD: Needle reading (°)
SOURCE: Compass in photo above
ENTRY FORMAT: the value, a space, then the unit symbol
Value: 320 °
